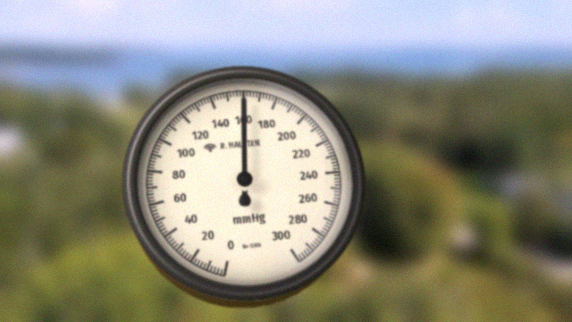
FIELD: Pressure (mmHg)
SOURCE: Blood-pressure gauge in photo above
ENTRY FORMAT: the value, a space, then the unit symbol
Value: 160 mmHg
